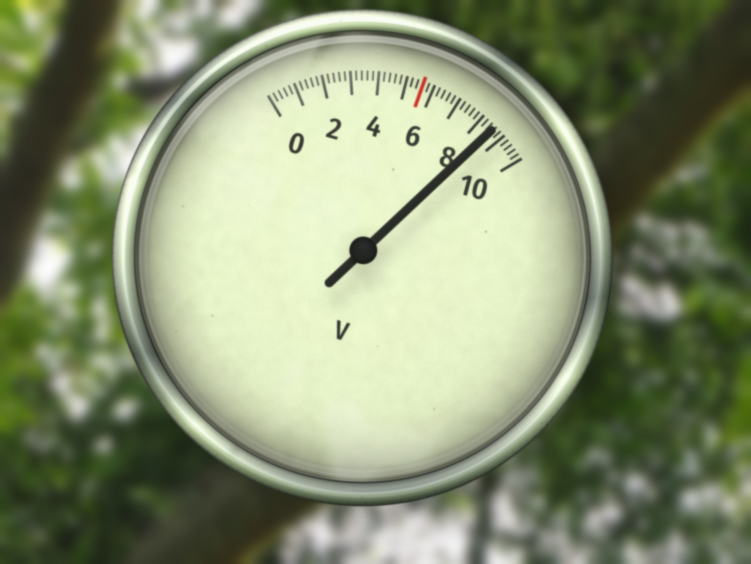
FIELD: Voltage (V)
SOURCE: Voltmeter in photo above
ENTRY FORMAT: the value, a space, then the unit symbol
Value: 8.6 V
